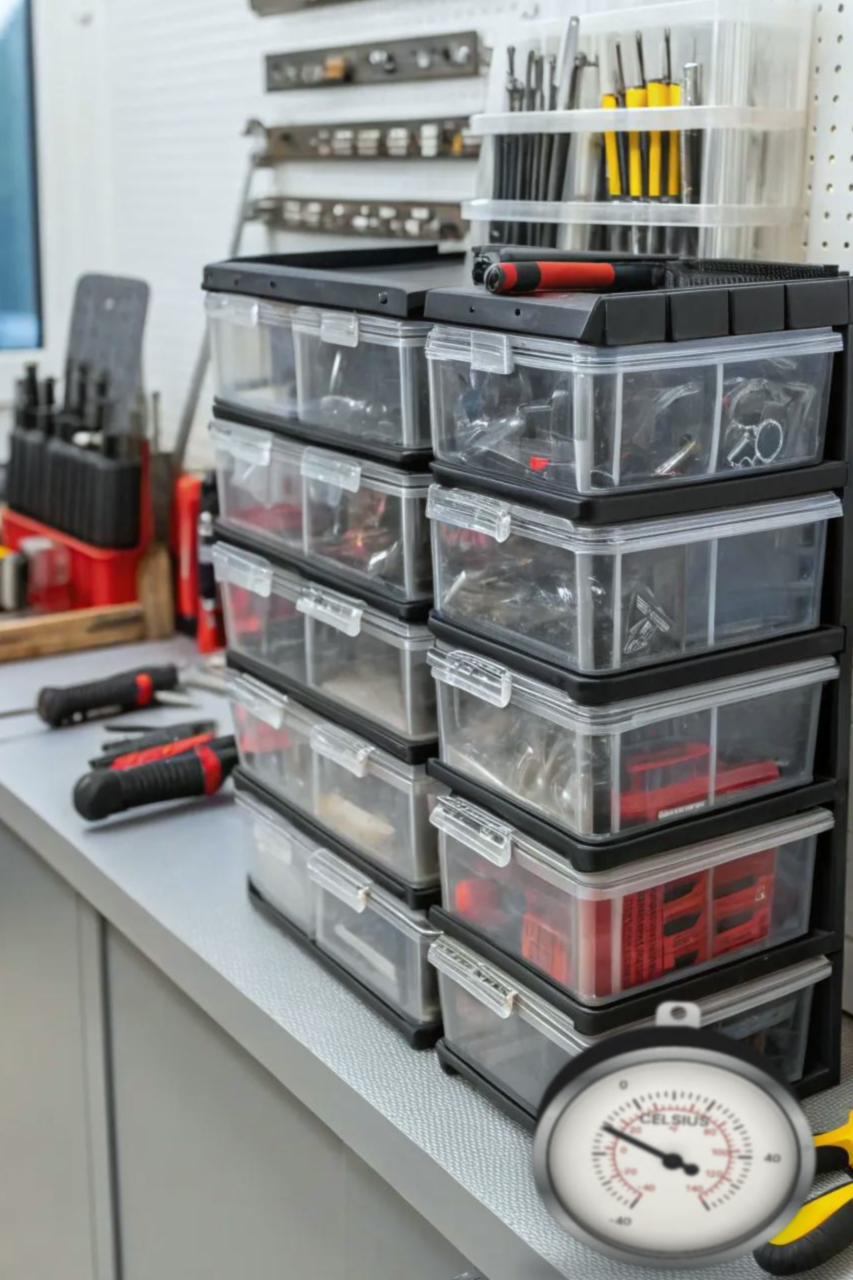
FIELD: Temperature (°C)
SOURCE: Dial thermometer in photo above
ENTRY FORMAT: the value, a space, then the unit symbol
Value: -10 °C
